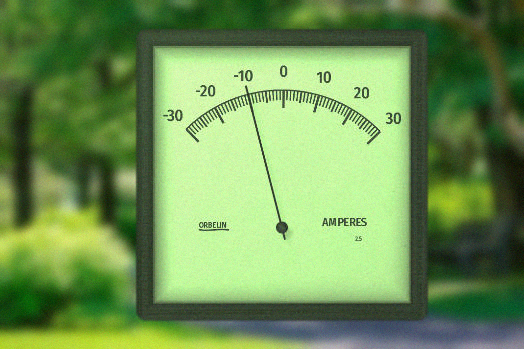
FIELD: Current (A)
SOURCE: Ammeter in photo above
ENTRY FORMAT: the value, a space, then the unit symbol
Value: -10 A
